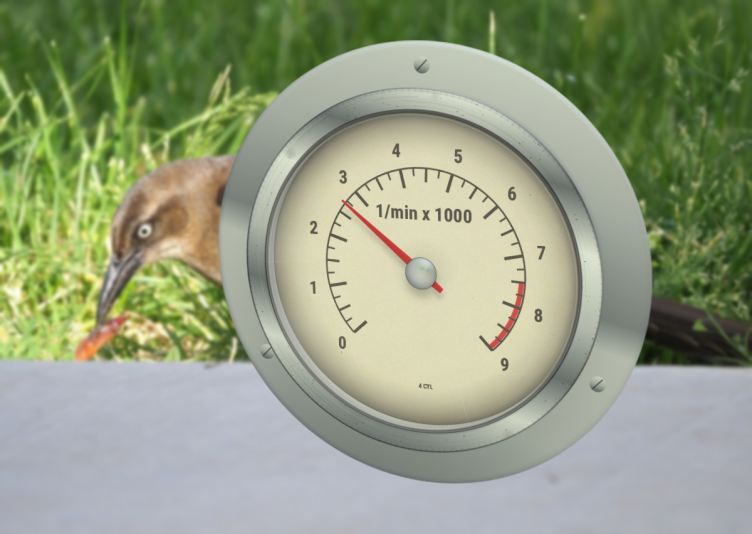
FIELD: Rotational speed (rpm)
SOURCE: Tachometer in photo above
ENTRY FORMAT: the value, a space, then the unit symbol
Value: 2750 rpm
